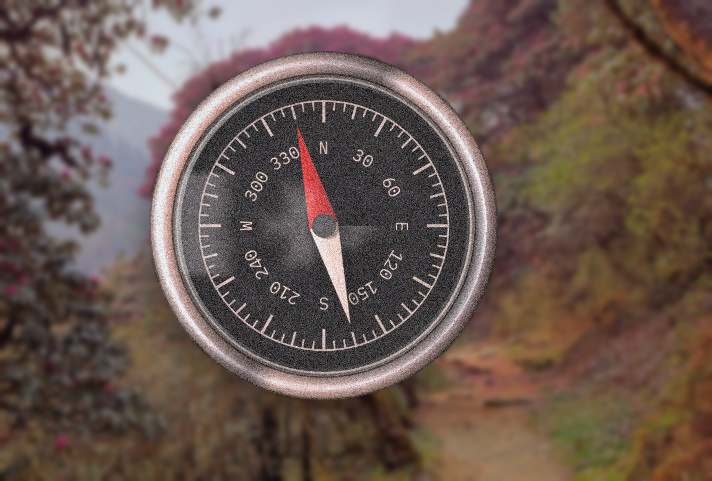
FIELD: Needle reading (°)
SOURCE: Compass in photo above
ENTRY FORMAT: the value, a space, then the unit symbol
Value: 345 °
